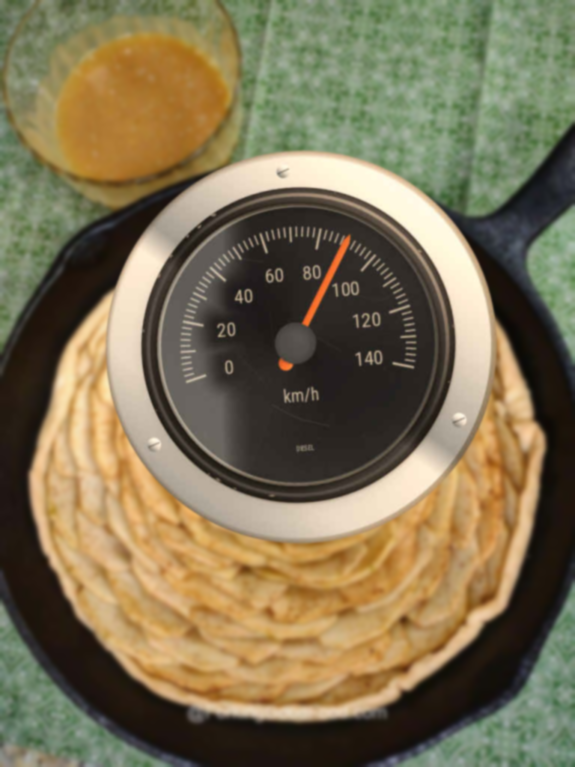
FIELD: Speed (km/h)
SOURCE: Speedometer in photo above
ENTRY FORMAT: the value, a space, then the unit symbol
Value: 90 km/h
